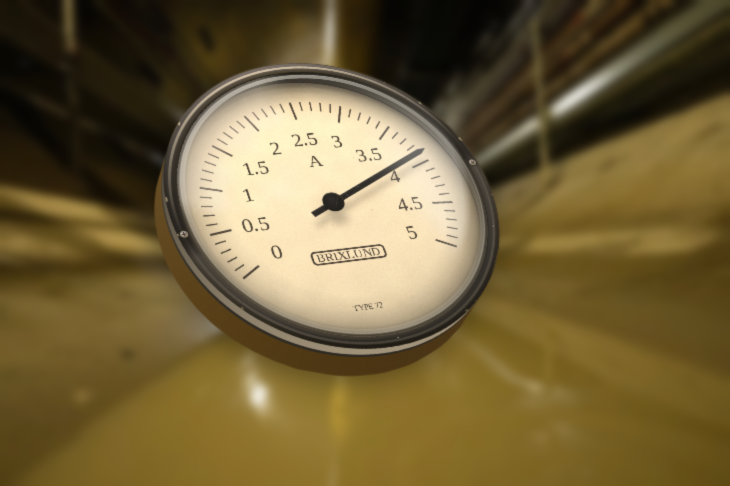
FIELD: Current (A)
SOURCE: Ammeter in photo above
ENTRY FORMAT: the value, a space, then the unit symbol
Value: 3.9 A
